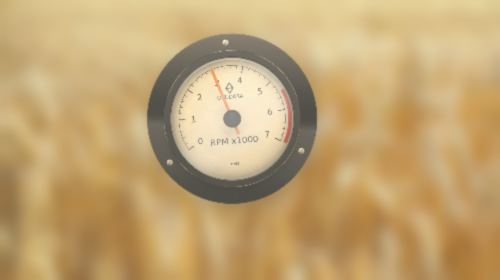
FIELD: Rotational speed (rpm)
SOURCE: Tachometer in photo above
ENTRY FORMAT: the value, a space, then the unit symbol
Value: 3000 rpm
